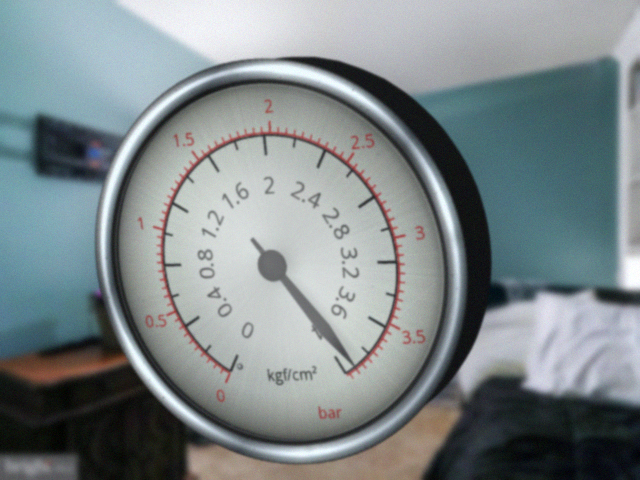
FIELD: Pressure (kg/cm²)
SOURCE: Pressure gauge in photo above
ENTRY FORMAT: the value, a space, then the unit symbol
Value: 3.9 kg/cm²
